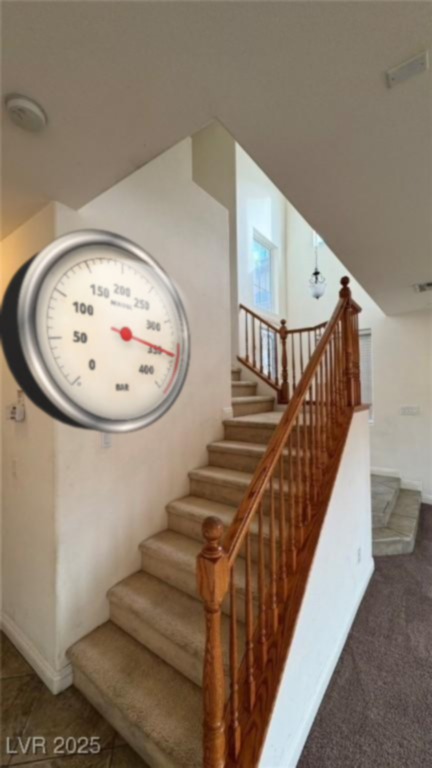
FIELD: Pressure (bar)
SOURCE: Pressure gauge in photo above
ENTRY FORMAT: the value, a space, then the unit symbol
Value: 350 bar
